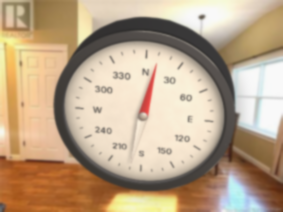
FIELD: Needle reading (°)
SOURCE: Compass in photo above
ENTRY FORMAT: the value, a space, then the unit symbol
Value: 10 °
